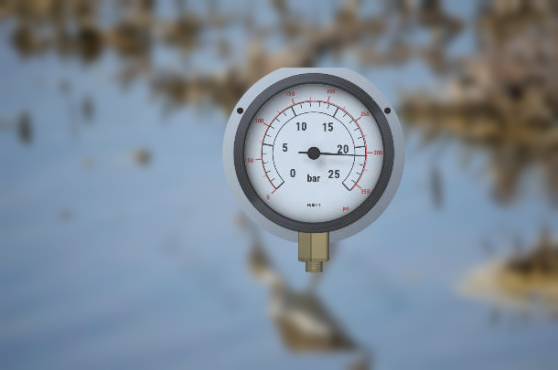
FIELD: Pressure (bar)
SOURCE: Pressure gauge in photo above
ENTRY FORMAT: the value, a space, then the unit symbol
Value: 21 bar
